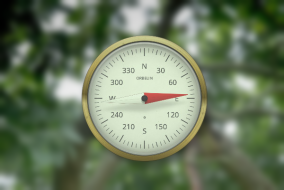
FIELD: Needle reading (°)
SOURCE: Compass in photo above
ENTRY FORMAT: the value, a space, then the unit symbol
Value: 85 °
